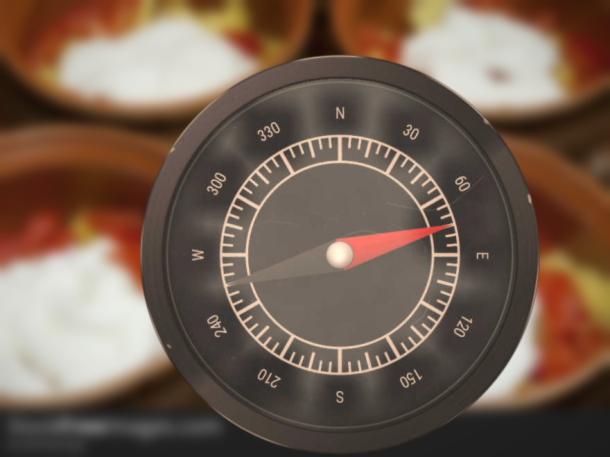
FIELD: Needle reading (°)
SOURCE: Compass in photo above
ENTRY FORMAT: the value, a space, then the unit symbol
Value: 75 °
